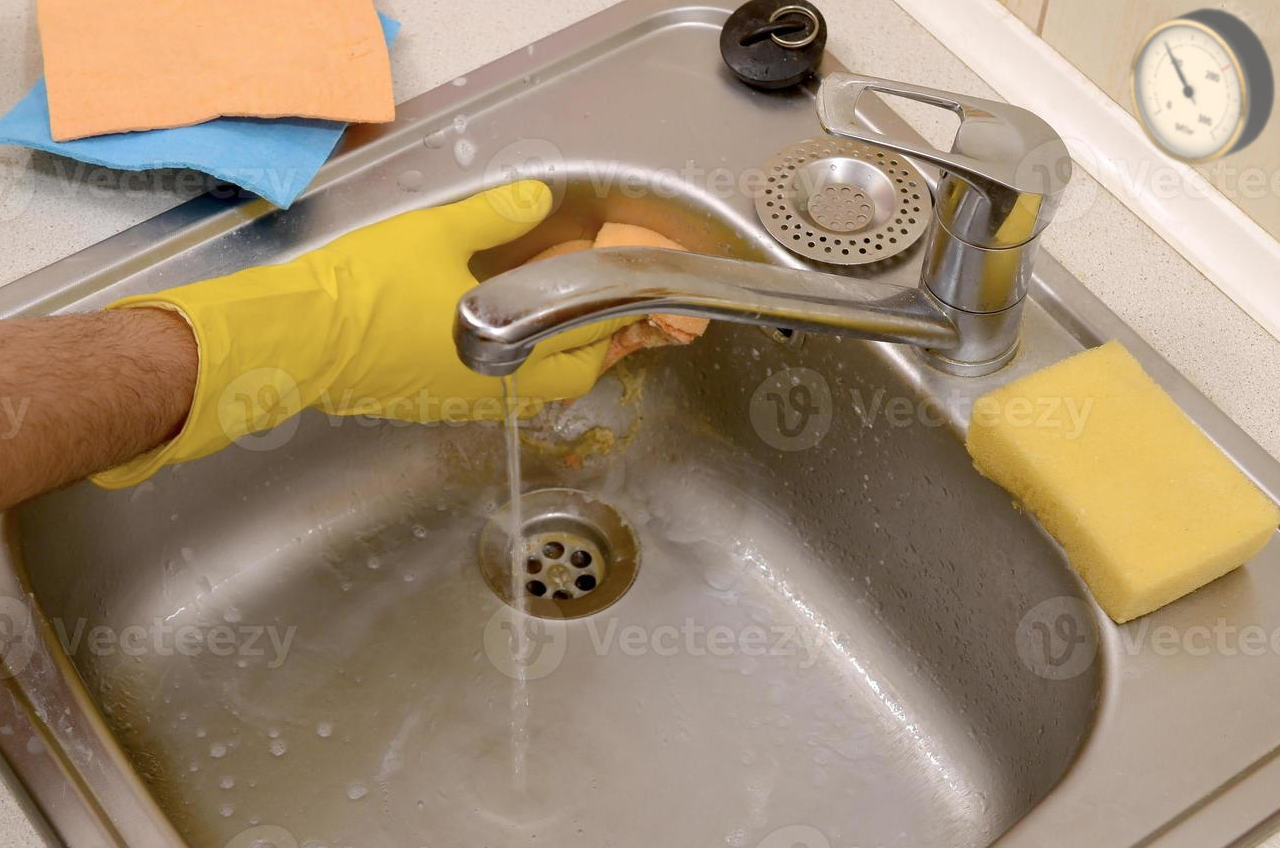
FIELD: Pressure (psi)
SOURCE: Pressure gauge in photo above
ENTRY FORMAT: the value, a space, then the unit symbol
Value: 100 psi
